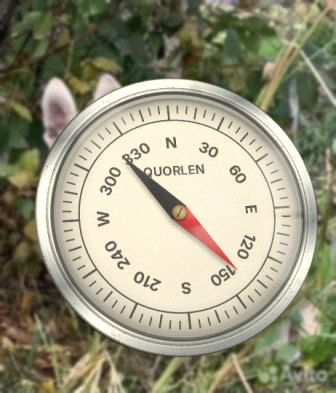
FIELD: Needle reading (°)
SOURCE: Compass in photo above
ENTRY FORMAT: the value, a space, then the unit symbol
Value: 140 °
